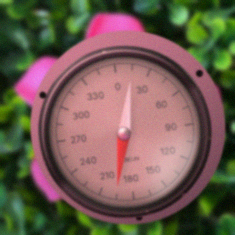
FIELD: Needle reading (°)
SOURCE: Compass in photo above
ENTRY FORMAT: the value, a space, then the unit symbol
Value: 195 °
